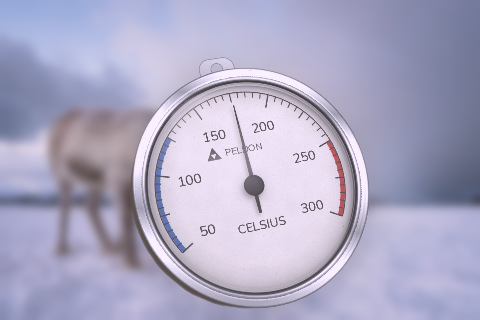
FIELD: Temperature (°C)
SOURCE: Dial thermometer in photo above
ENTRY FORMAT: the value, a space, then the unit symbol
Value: 175 °C
